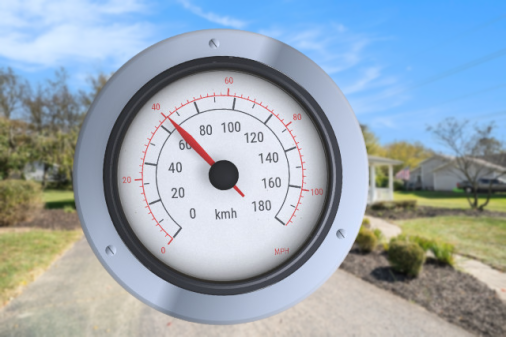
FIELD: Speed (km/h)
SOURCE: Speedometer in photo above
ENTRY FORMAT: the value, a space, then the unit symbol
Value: 65 km/h
